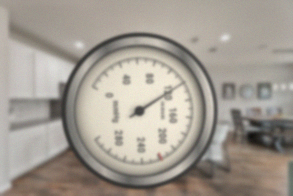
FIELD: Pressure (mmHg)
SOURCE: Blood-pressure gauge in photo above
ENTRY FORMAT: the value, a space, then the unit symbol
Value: 120 mmHg
